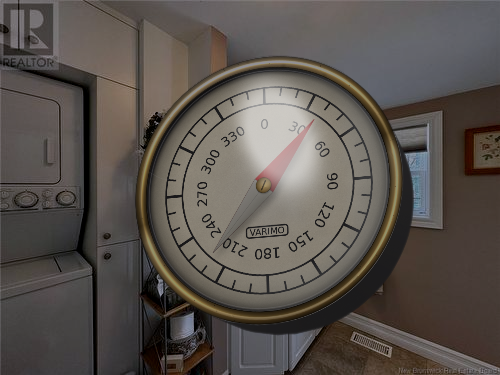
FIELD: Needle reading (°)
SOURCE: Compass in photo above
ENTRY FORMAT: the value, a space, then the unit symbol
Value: 40 °
